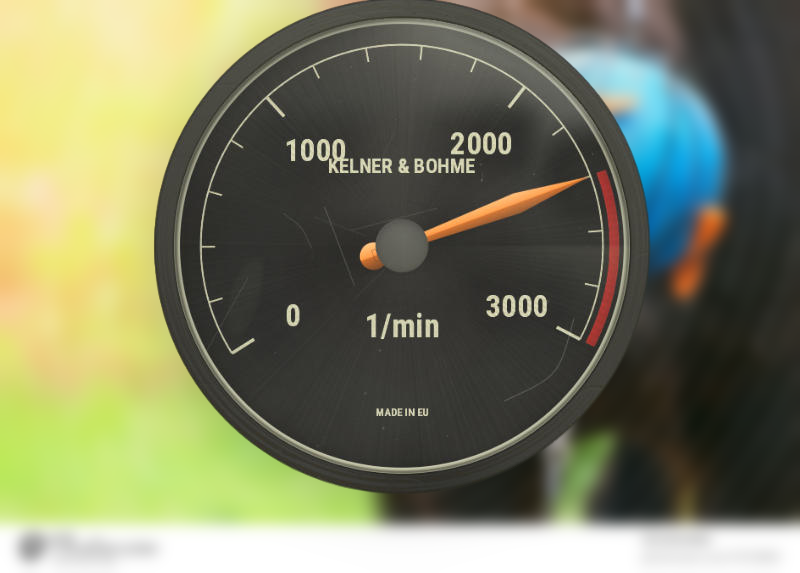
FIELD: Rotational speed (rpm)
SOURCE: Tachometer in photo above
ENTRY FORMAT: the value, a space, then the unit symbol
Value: 2400 rpm
